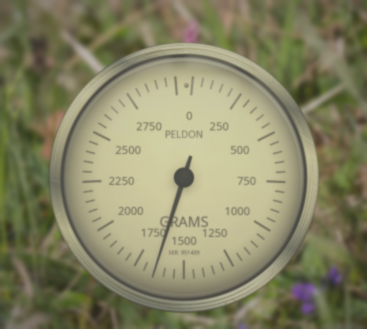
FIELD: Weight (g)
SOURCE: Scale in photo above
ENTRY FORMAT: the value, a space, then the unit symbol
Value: 1650 g
